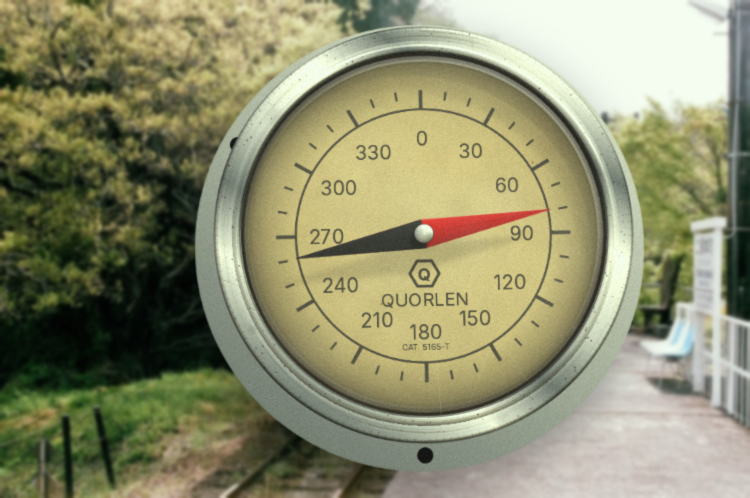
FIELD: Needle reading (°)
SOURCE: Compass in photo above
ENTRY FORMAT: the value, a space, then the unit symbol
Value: 80 °
